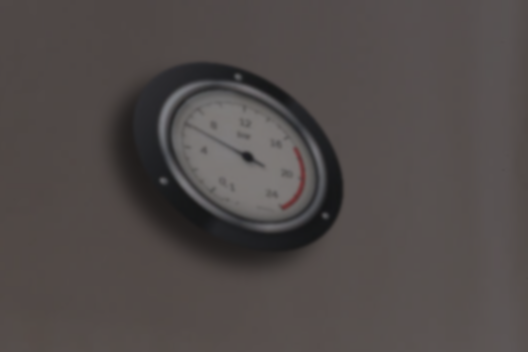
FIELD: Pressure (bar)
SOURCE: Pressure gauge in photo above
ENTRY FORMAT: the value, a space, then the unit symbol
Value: 6 bar
